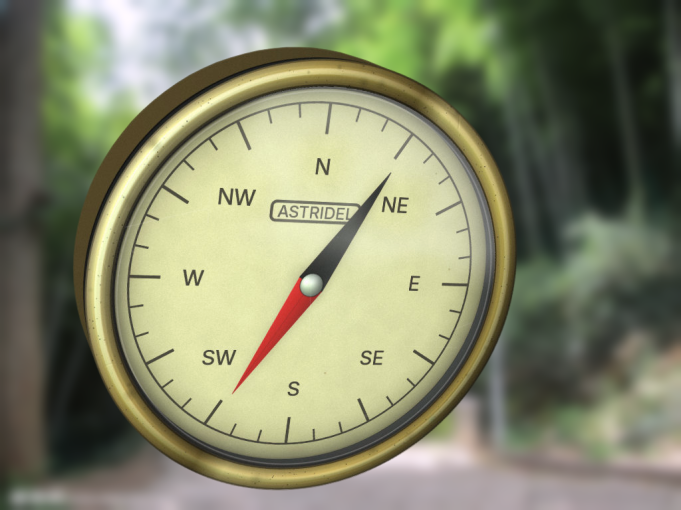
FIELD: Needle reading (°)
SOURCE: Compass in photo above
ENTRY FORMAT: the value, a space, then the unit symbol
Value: 210 °
